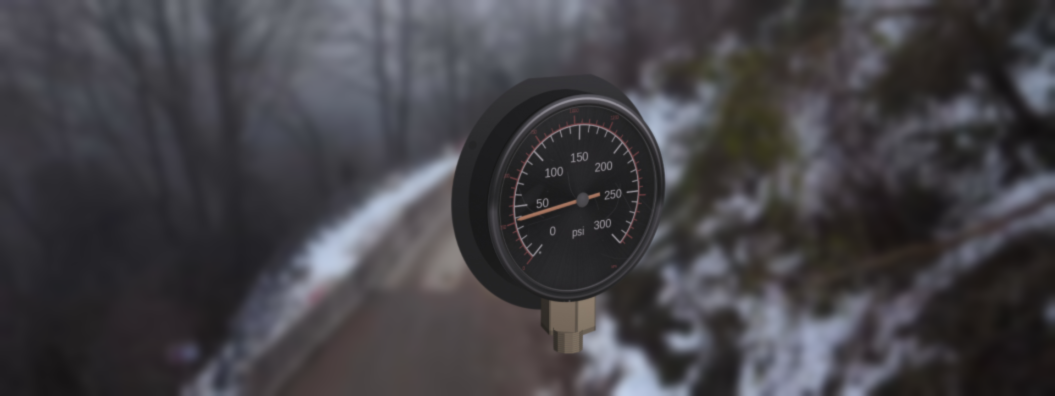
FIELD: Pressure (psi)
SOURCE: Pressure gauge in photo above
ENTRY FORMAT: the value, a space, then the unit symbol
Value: 40 psi
